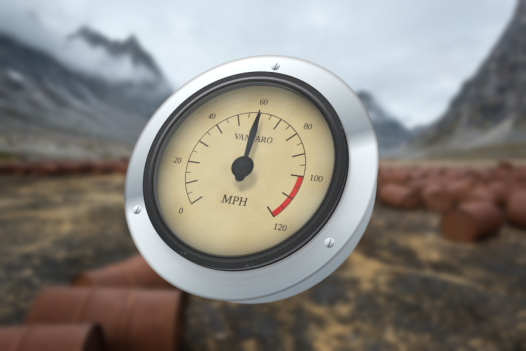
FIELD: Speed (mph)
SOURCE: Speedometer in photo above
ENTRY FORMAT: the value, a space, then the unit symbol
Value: 60 mph
